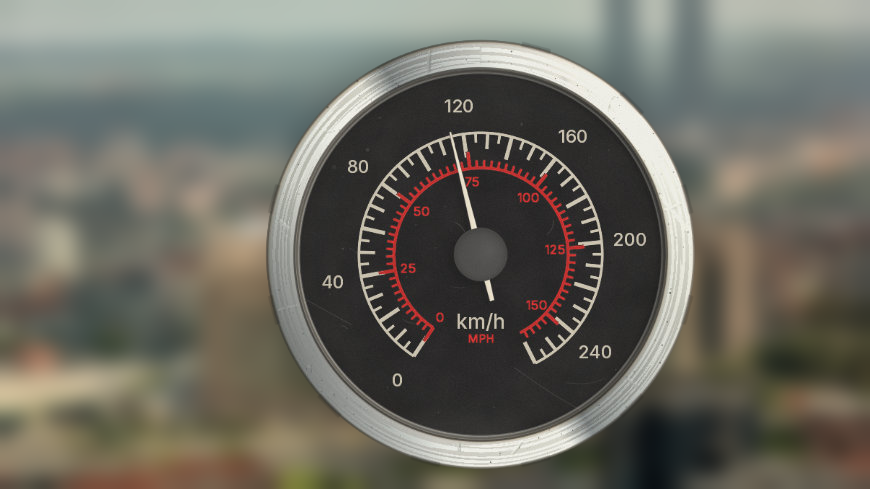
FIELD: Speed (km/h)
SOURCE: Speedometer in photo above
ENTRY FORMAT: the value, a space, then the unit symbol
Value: 115 km/h
